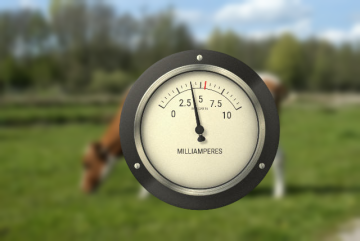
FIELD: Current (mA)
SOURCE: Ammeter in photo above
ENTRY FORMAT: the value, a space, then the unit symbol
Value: 4 mA
